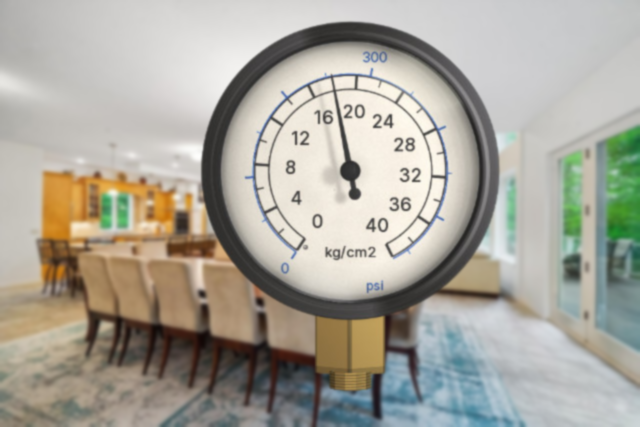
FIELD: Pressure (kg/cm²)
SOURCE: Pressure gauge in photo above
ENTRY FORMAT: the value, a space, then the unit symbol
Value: 18 kg/cm²
